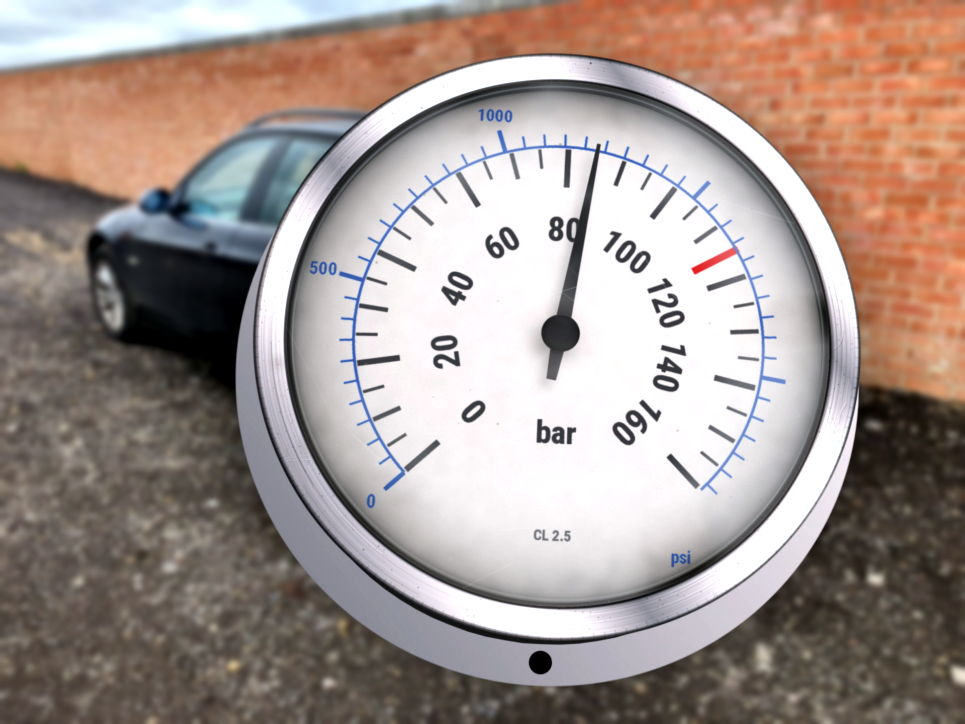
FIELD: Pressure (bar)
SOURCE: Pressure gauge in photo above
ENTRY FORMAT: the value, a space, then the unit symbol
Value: 85 bar
